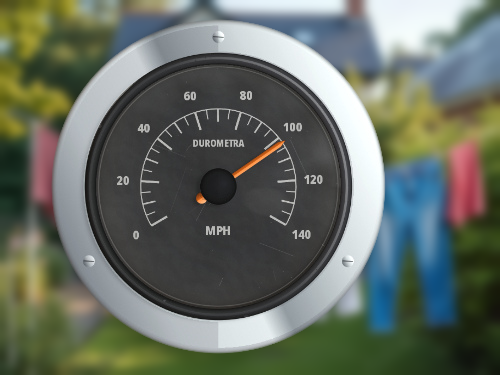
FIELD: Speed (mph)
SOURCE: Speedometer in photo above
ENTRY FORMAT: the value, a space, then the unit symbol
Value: 102.5 mph
